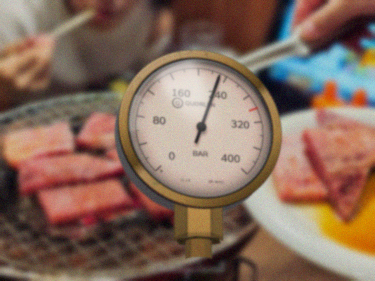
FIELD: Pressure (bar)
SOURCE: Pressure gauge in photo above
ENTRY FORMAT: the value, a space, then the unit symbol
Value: 230 bar
